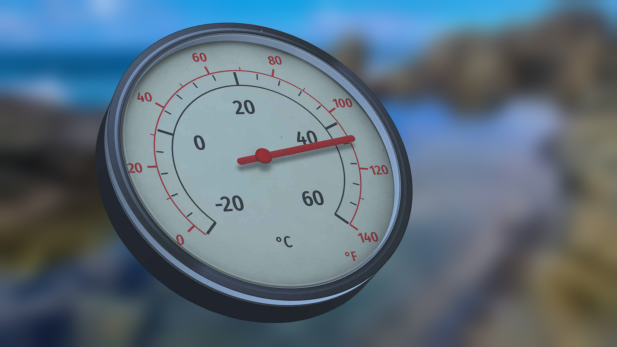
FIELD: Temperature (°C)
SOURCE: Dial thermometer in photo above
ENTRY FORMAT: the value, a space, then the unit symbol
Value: 44 °C
